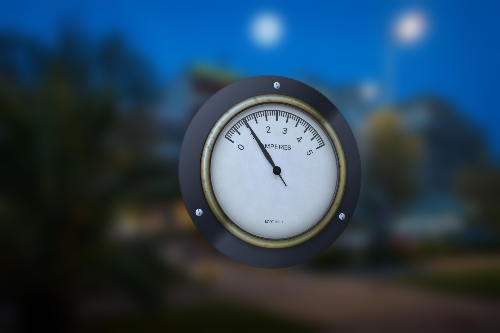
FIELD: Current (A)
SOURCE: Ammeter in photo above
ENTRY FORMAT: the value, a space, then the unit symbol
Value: 1 A
